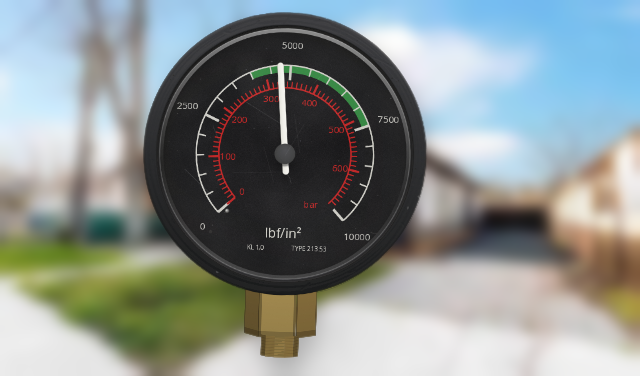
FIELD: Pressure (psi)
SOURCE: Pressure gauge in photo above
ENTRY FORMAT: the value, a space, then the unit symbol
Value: 4750 psi
